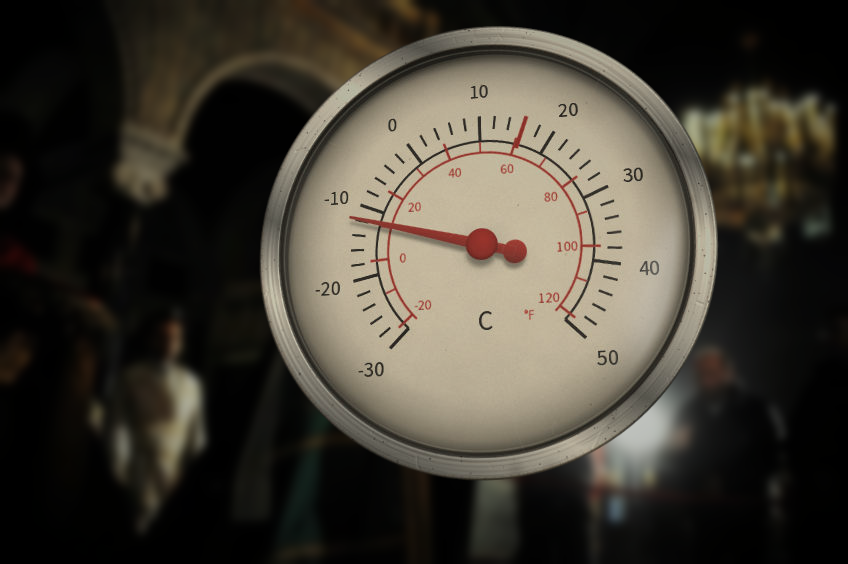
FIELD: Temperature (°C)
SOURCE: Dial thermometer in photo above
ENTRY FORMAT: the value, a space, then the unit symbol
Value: -12 °C
